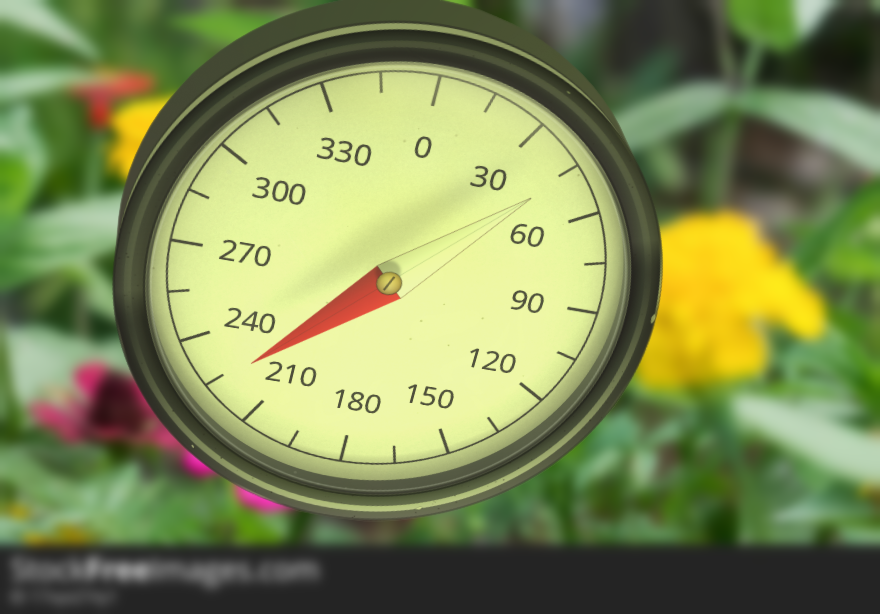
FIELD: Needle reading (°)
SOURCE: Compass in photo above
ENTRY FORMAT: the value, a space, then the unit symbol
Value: 225 °
